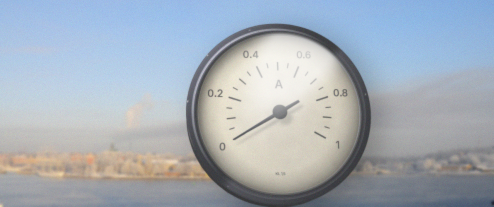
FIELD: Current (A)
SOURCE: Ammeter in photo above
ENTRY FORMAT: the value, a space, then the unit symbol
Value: 0 A
